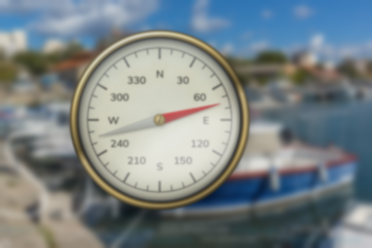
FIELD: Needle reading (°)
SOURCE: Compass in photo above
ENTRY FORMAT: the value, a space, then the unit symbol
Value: 75 °
